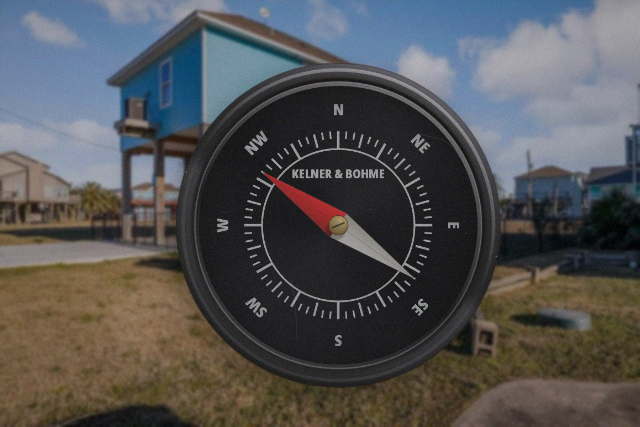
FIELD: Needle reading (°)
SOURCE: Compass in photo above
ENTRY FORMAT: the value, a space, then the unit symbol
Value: 305 °
